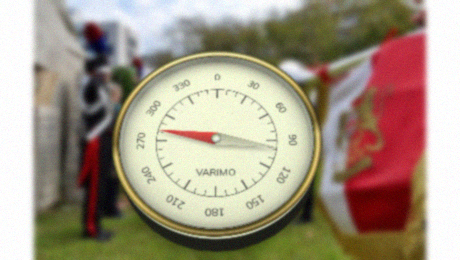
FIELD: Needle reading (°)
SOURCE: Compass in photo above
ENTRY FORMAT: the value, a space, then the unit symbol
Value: 280 °
